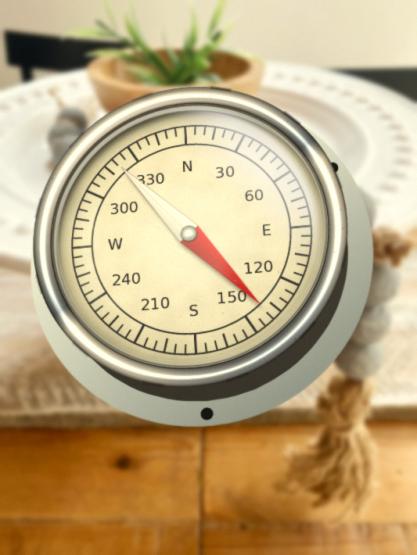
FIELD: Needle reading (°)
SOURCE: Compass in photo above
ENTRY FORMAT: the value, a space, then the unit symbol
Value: 140 °
